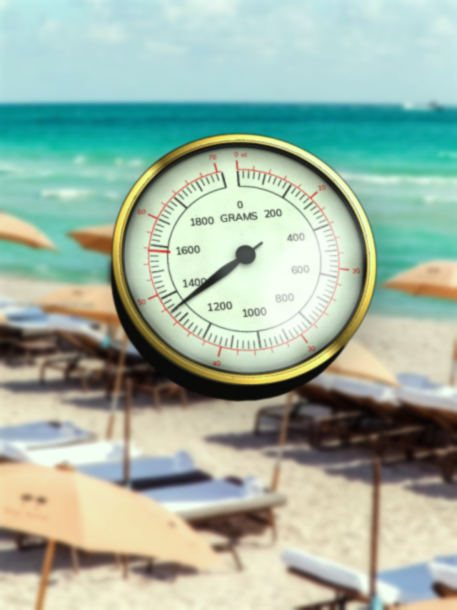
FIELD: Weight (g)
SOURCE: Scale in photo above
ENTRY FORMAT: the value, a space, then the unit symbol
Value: 1340 g
